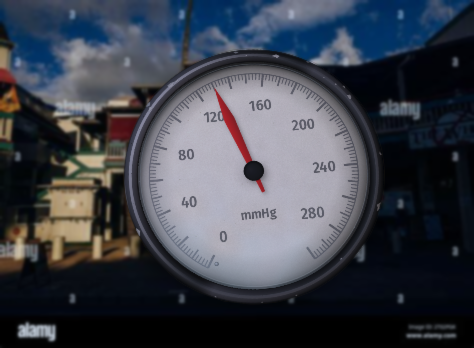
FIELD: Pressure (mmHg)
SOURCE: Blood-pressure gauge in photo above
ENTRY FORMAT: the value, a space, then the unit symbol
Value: 130 mmHg
